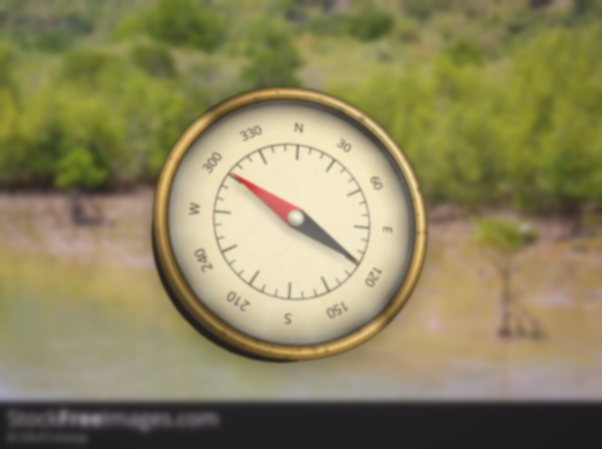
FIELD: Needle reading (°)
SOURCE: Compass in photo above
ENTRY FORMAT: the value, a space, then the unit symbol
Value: 300 °
